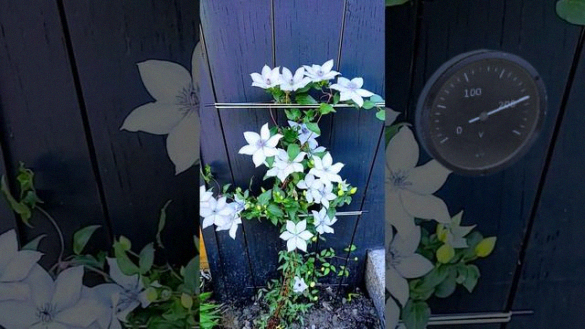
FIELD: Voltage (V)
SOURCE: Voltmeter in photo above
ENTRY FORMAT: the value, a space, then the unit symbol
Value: 200 V
